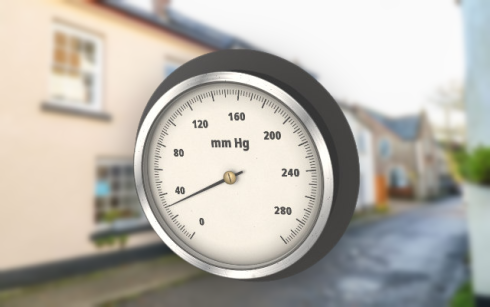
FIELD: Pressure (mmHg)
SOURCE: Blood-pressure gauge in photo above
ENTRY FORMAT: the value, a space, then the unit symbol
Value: 30 mmHg
